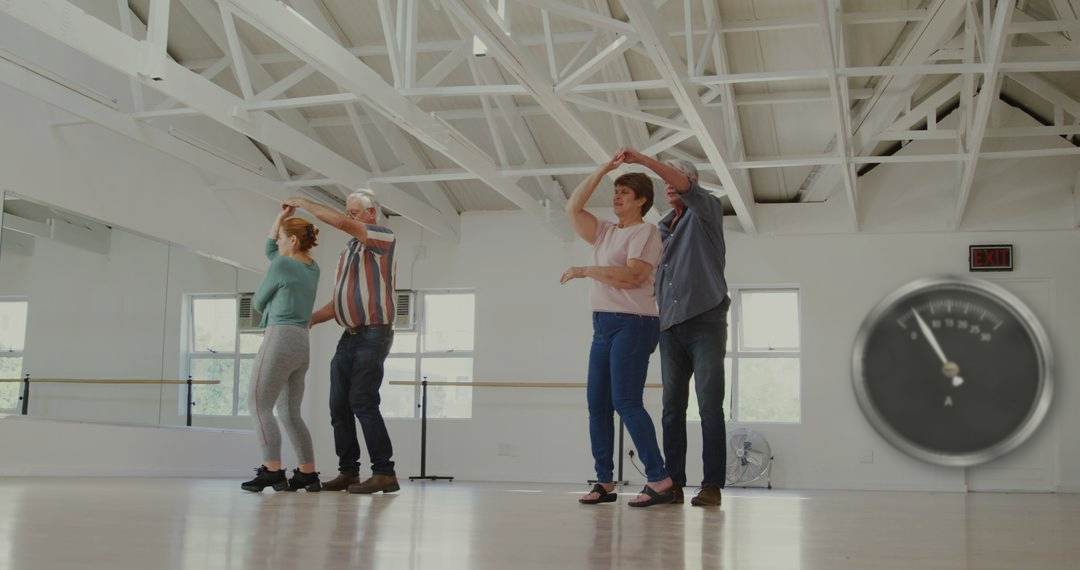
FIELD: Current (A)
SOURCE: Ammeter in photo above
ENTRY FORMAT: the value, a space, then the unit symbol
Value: 5 A
